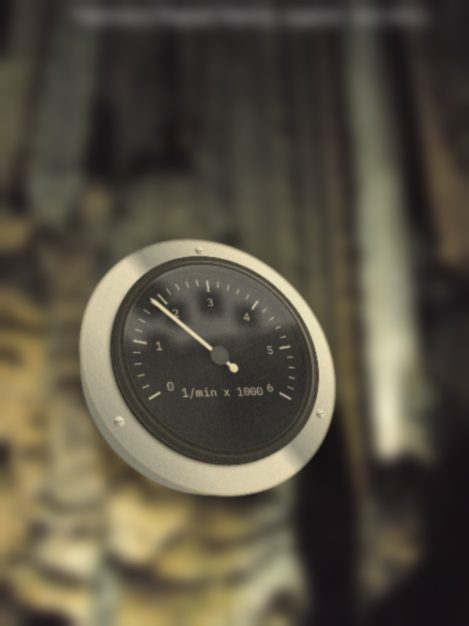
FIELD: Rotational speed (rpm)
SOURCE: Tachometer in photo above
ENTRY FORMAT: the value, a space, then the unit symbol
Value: 1800 rpm
